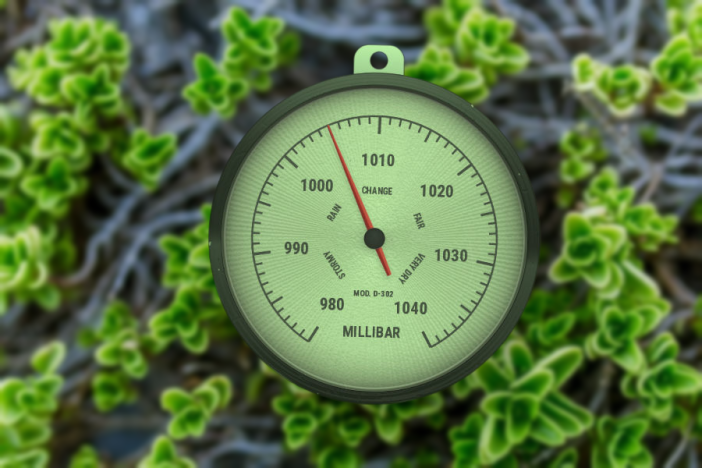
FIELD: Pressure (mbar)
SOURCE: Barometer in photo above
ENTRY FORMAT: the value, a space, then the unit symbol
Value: 1005 mbar
